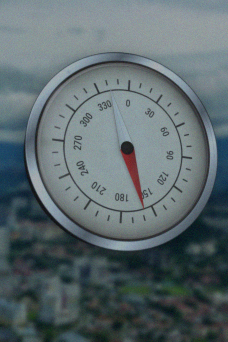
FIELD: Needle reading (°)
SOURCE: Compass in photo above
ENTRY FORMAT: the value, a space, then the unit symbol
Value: 160 °
